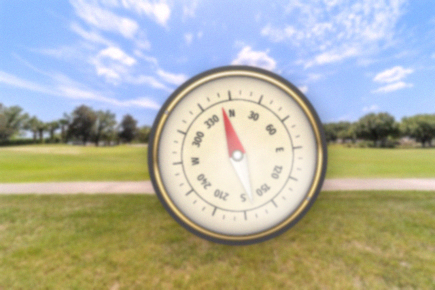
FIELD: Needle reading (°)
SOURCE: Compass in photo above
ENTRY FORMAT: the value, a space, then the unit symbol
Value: 350 °
